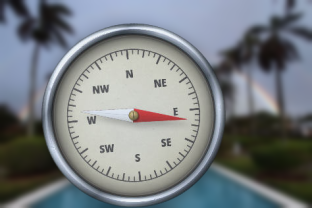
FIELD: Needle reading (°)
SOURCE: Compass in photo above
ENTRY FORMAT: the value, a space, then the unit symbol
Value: 100 °
